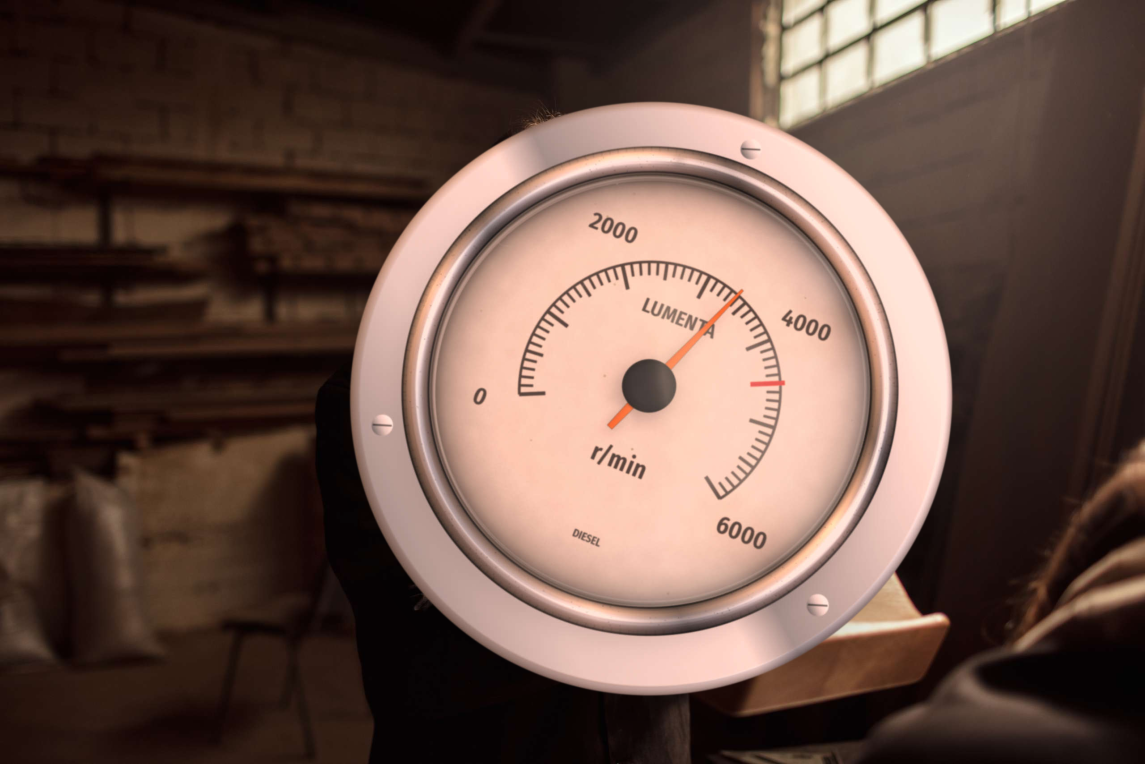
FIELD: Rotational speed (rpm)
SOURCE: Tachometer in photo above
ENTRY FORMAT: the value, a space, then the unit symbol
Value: 3400 rpm
